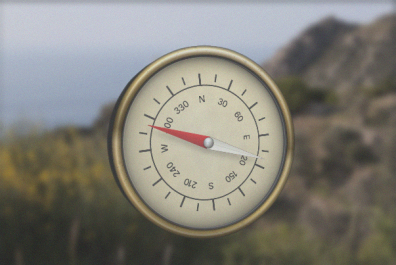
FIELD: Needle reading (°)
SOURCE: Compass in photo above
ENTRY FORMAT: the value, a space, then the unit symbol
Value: 292.5 °
